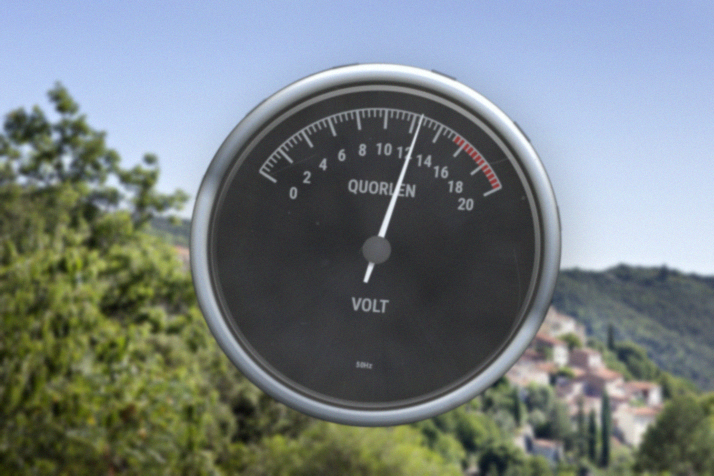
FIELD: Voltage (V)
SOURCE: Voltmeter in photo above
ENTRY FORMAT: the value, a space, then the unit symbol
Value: 12.4 V
